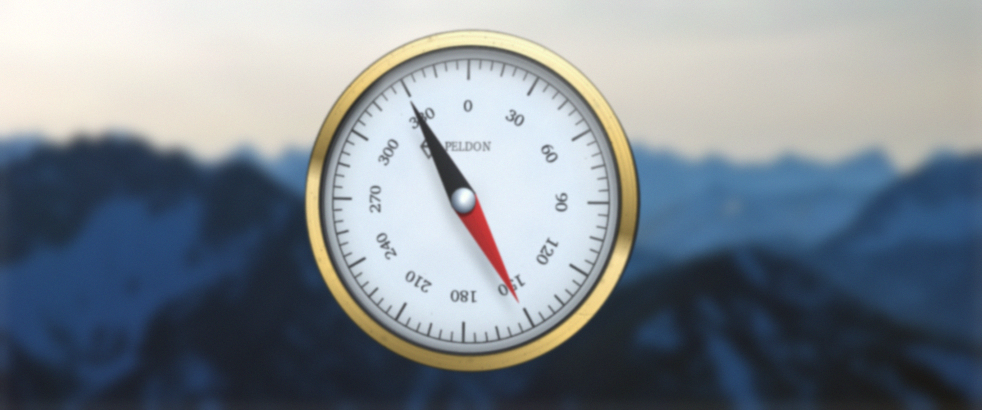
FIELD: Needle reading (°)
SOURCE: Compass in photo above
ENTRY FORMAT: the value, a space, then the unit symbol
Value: 150 °
